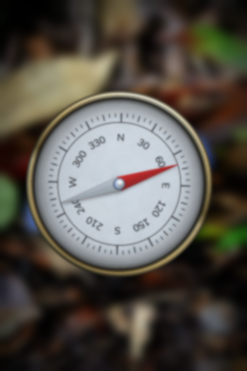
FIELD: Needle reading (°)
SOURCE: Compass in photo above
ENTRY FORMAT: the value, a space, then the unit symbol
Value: 70 °
